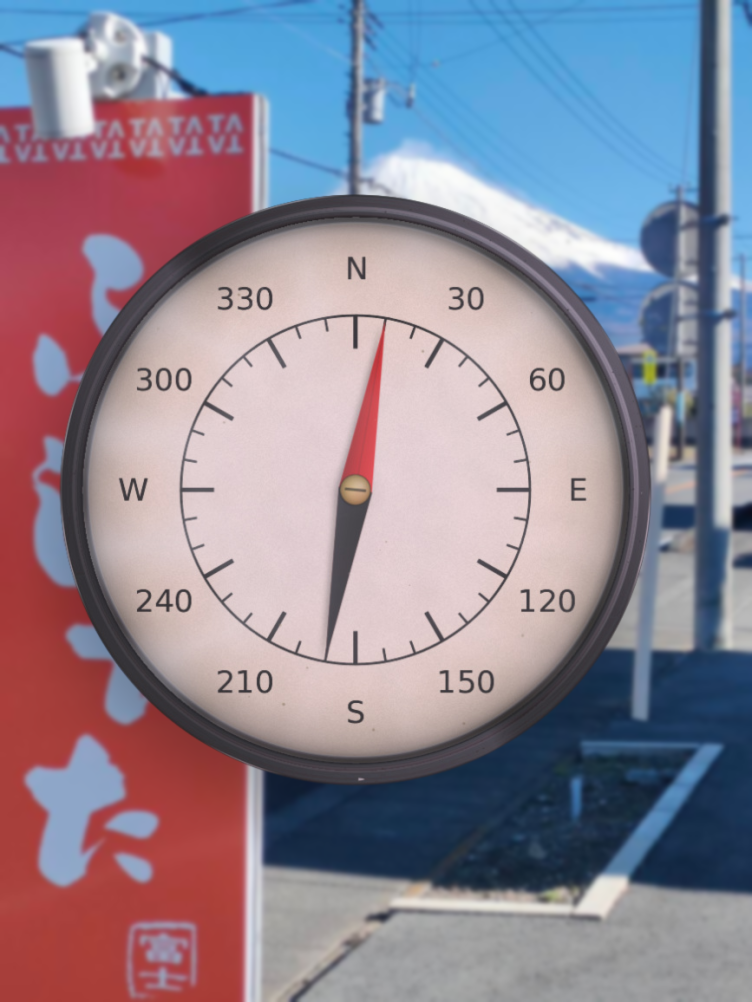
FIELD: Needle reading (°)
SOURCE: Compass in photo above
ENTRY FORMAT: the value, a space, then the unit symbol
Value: 10 °
